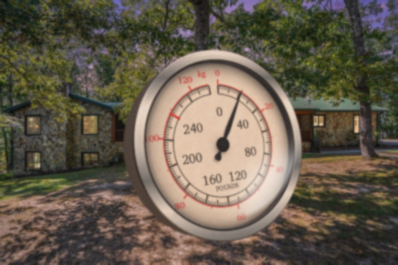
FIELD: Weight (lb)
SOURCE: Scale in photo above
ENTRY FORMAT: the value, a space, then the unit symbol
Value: 20 lb
